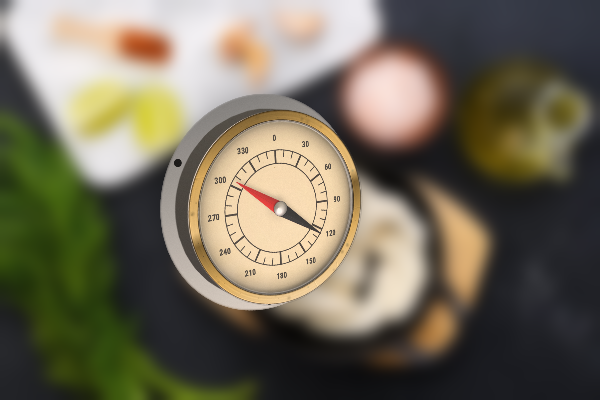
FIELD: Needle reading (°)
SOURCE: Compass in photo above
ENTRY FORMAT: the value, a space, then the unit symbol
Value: 305 °
